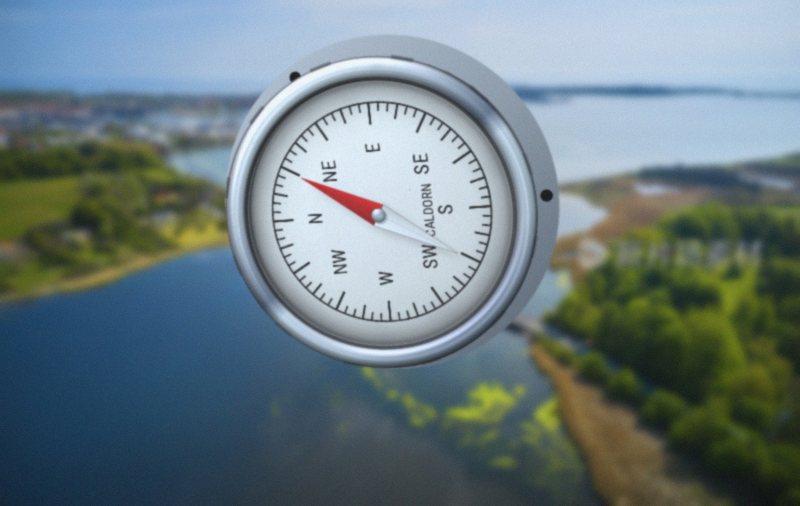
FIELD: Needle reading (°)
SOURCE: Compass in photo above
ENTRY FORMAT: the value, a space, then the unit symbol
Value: 30 °
